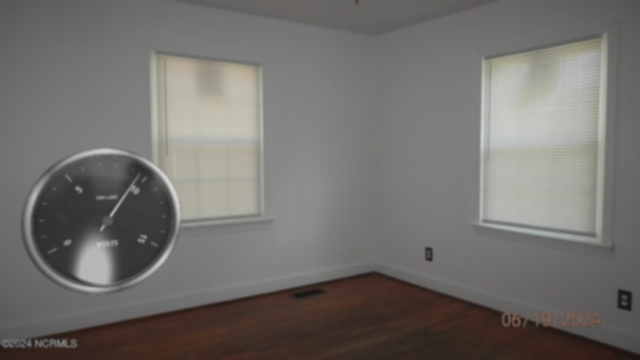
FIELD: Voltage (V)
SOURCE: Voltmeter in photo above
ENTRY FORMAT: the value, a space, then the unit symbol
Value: 9.5 V
